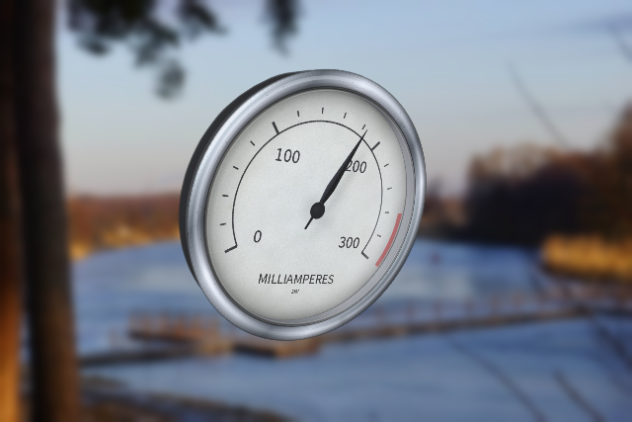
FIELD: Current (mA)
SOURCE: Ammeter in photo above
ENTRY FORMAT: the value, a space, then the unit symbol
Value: 180 mA
